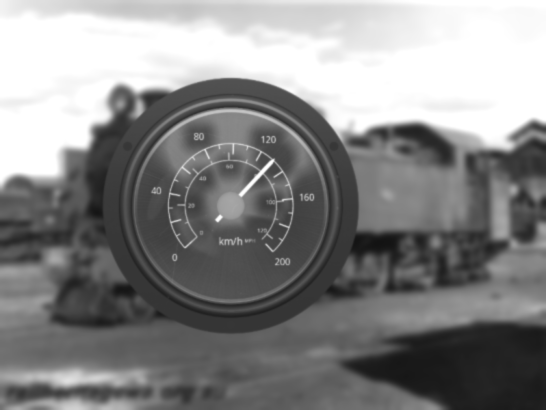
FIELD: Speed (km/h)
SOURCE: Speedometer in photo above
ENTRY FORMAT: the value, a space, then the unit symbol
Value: 130 km/h
